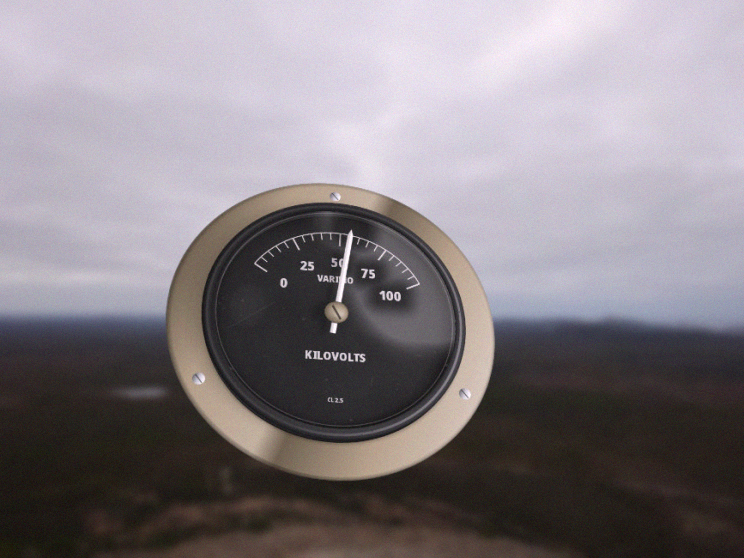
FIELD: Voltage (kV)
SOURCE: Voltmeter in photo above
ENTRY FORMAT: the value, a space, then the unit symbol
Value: 55 kV
